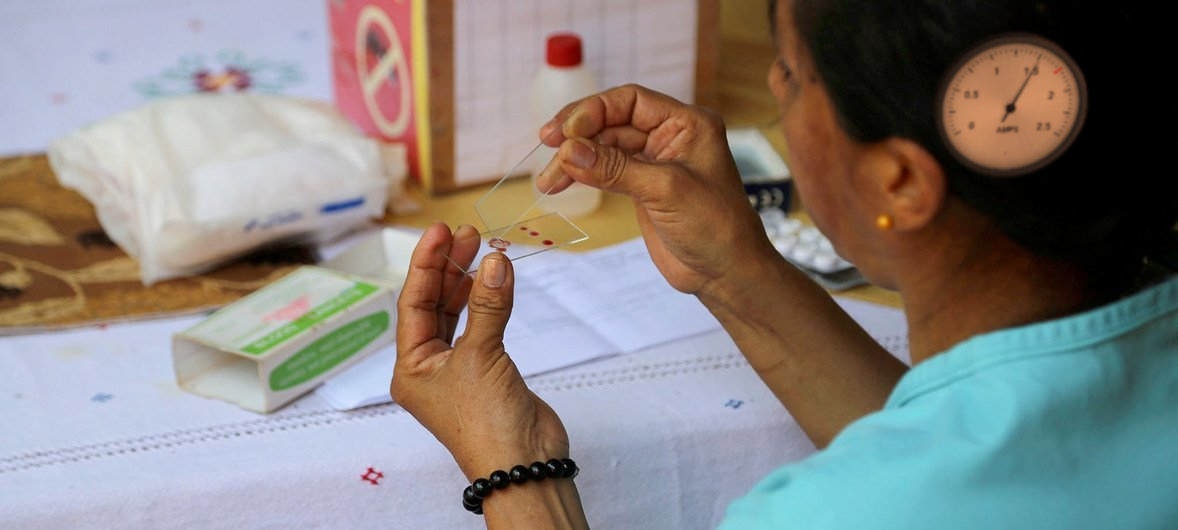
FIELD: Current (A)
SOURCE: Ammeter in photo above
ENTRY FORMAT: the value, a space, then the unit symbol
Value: 1.5 A
